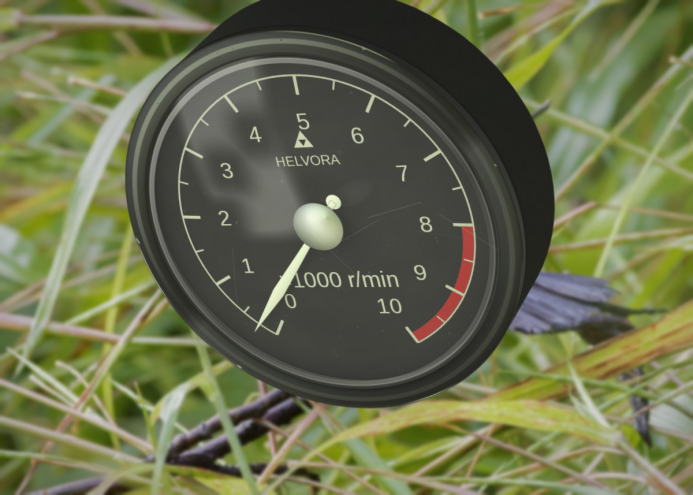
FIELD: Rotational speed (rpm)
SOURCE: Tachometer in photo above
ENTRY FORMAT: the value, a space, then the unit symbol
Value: 250 rpm
